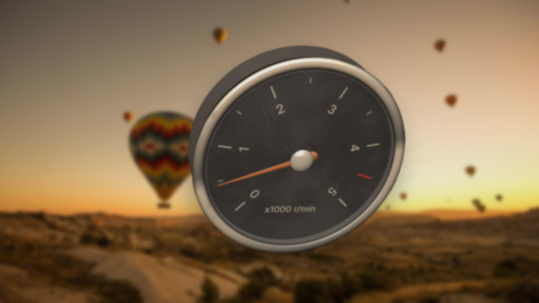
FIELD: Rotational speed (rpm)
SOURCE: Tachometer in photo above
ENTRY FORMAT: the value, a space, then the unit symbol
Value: 500 rpm
